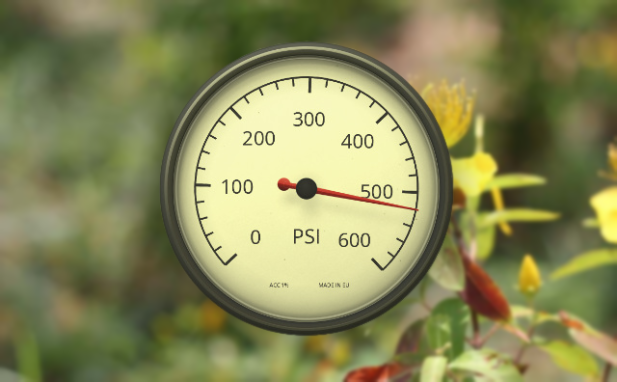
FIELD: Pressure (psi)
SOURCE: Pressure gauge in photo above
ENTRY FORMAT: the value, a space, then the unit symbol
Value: 520 psi
